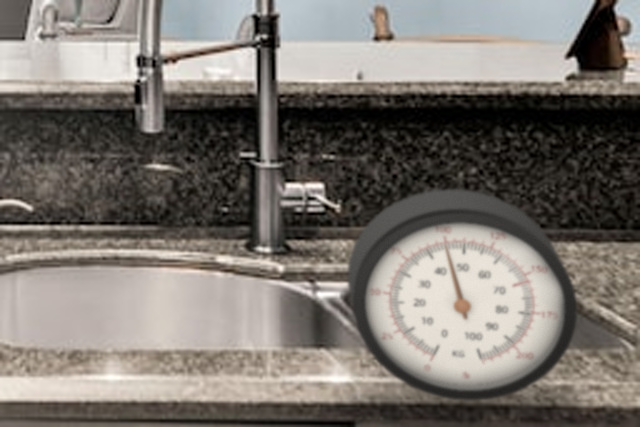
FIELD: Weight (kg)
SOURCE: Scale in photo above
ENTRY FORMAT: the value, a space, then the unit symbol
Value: 45 kg
